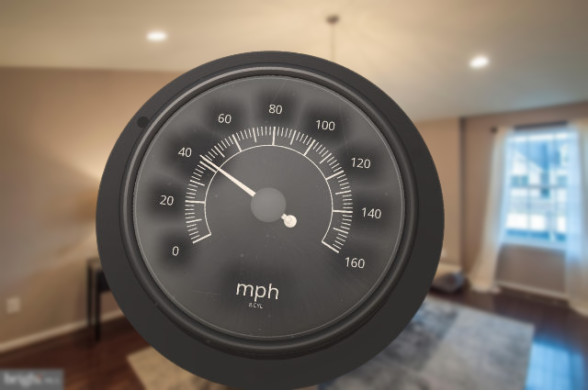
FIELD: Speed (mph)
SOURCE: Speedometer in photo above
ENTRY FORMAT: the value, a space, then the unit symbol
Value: 42 mph
